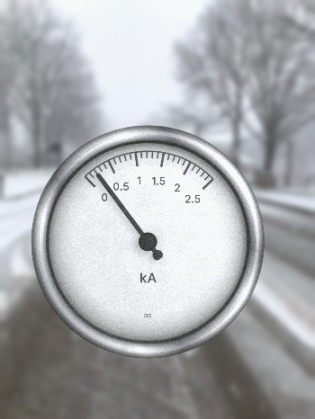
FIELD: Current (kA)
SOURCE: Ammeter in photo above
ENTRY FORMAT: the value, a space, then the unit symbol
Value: 0.2 kA
